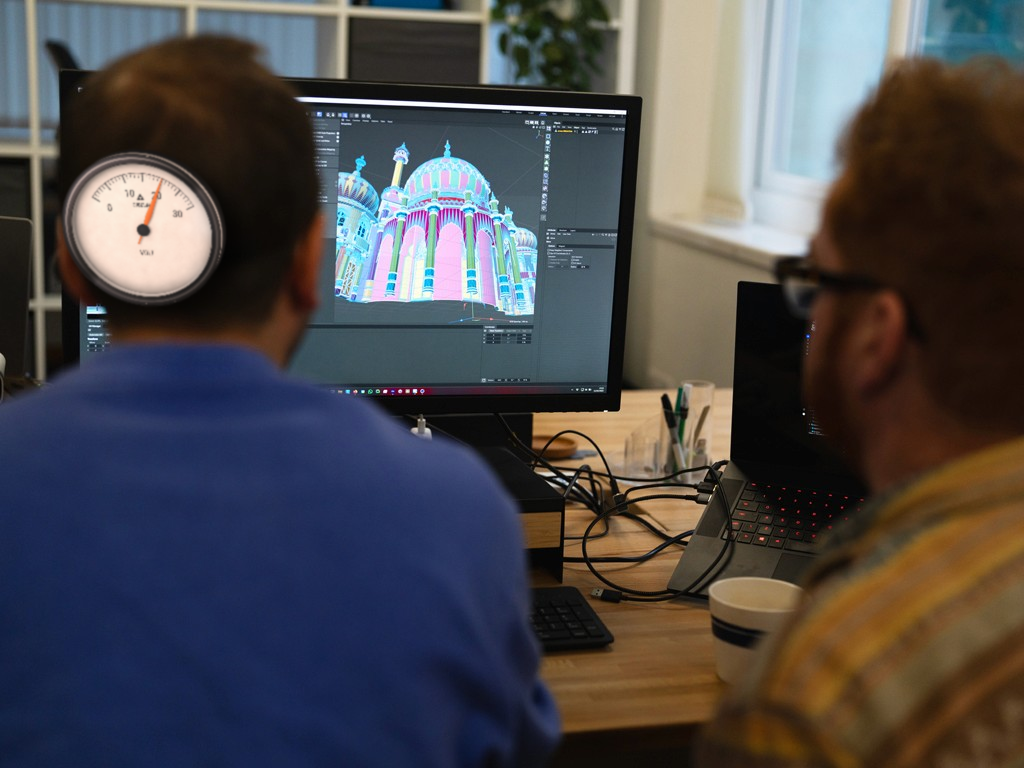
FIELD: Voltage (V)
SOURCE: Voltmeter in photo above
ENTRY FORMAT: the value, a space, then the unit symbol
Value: 20 V
